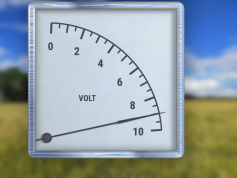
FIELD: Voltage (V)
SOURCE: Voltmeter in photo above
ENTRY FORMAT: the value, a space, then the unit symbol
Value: 9 V
